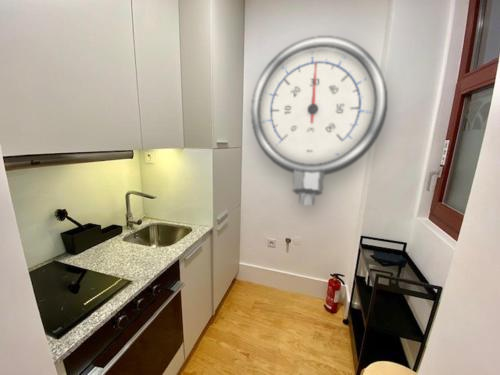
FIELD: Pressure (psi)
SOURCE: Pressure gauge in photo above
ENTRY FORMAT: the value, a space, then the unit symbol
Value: 30 psi
